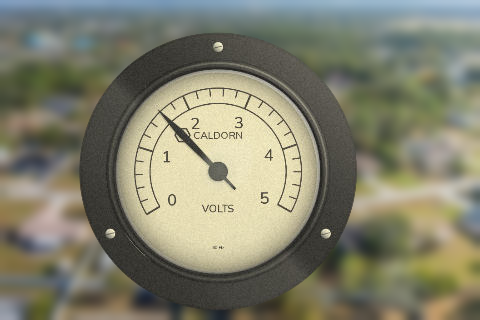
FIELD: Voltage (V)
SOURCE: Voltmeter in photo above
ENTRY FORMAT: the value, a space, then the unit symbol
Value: 1.6 V
